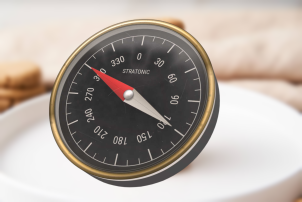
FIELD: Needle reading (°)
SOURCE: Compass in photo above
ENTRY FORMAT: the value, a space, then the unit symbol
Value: 300 °
